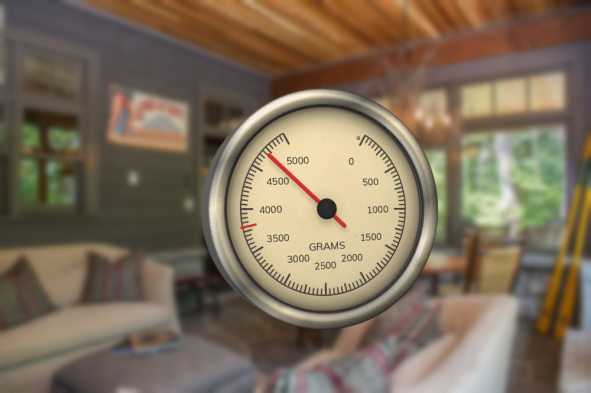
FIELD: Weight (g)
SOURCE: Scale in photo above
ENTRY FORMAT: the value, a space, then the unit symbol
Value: 4700 g
